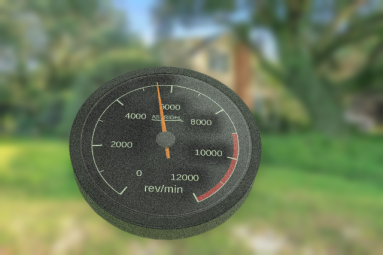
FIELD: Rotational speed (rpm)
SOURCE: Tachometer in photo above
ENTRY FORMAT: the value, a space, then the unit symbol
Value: 5500 rpm
